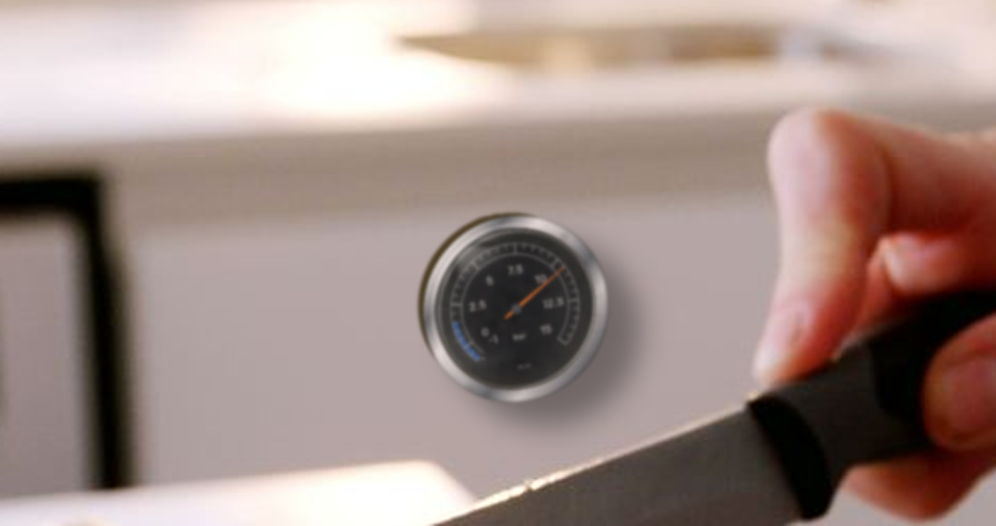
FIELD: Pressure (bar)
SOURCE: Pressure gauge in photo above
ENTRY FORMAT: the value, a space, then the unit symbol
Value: 10.5 bar
